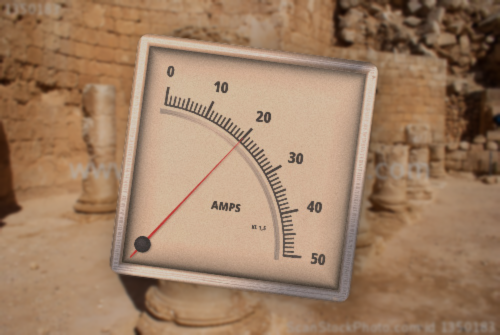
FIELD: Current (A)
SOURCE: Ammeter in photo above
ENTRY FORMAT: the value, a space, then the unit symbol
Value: 20 A
